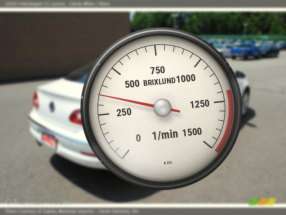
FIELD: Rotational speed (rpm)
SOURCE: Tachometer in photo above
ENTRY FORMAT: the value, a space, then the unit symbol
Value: 350 rpm
